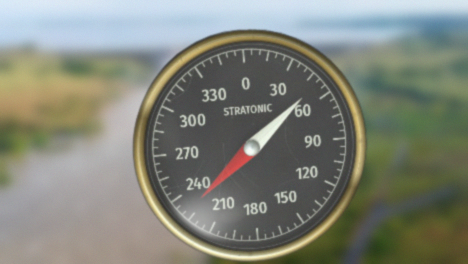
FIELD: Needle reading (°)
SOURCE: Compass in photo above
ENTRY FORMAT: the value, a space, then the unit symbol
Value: 230 °
